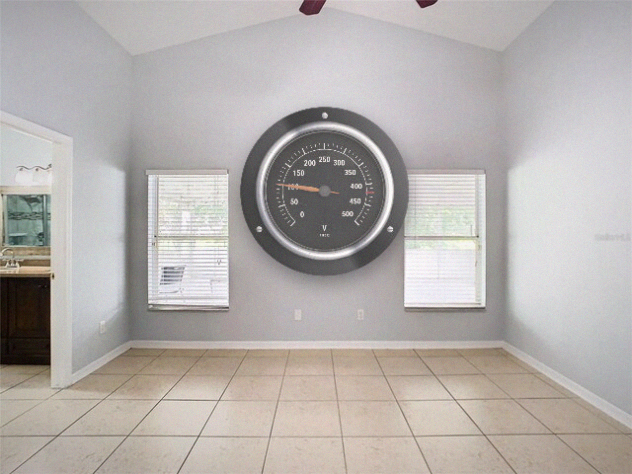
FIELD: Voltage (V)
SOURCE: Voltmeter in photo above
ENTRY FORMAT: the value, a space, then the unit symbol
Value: 100 V
